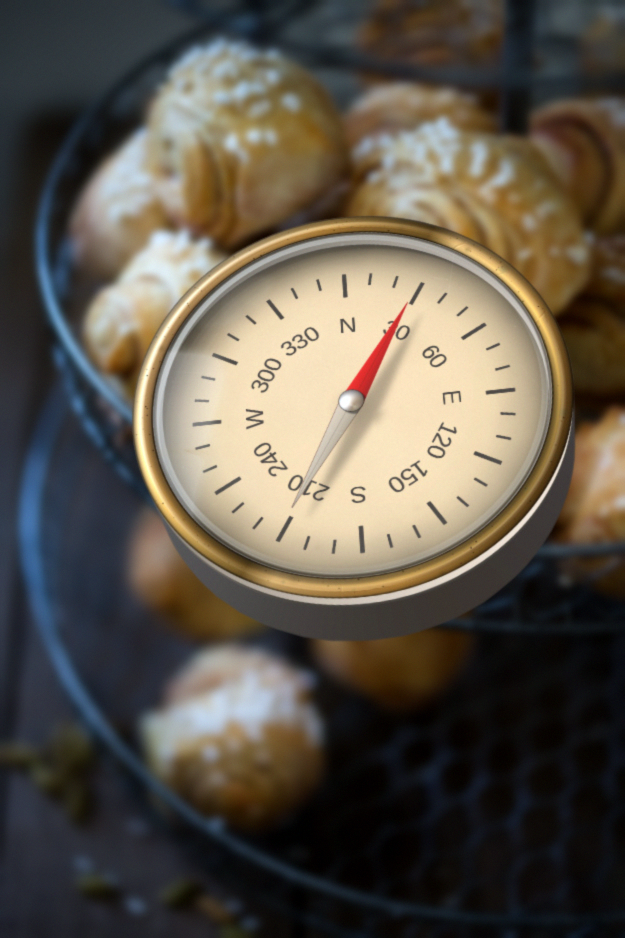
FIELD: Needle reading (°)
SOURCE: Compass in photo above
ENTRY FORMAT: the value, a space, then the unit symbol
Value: 30 °
